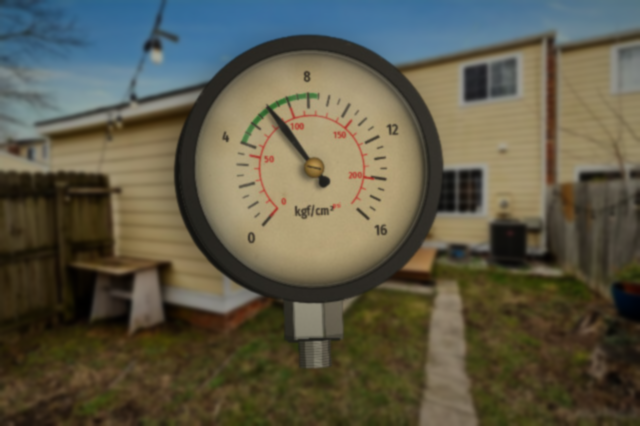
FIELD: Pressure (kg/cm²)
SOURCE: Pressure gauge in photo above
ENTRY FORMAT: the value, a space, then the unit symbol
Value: 6 kg/cm²
